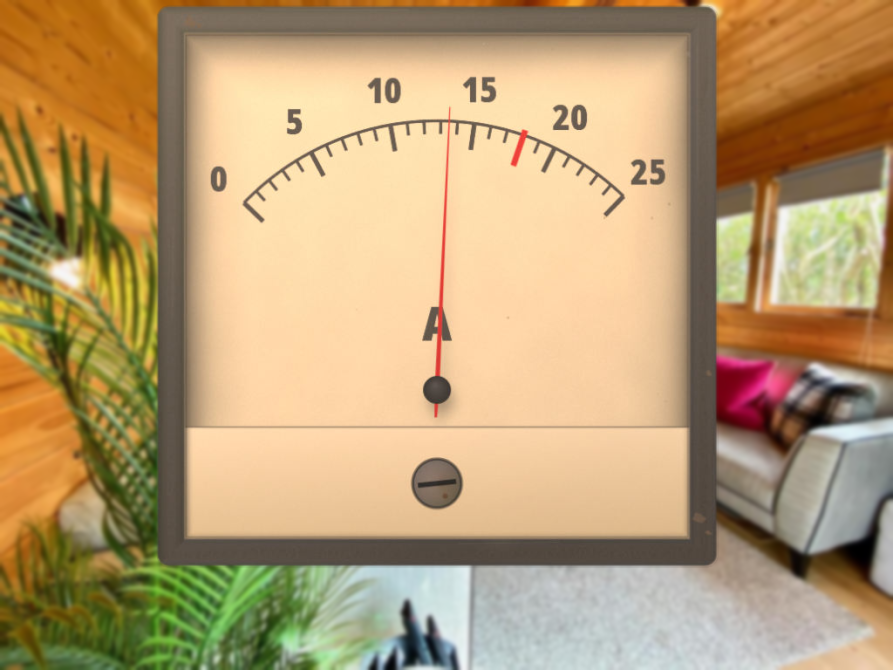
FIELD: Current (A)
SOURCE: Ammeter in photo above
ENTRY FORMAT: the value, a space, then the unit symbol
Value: 13.5 A
